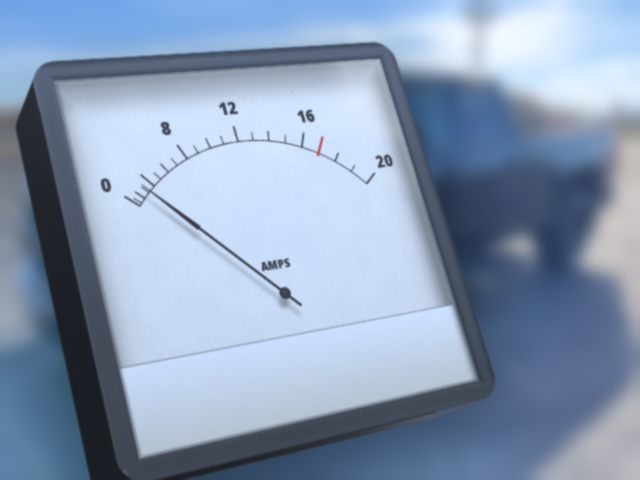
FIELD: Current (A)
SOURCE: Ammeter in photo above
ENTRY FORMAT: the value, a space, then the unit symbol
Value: 3 A
